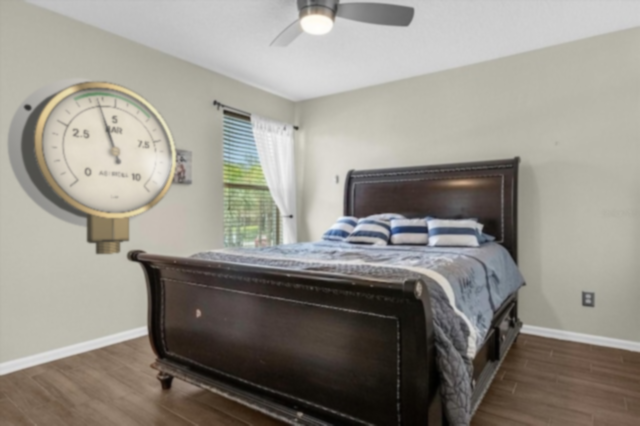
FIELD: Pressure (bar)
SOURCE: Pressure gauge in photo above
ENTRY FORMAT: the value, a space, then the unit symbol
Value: 4.25 bar
